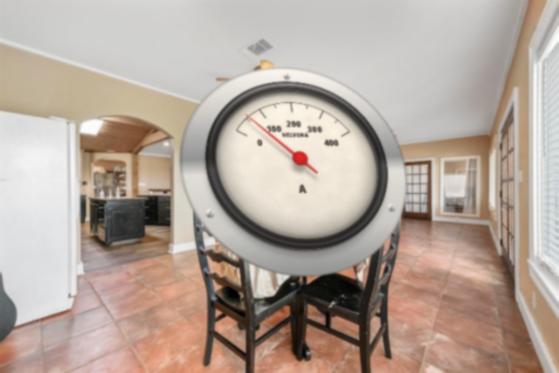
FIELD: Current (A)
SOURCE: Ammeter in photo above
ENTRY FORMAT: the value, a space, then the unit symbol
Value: 50 A
